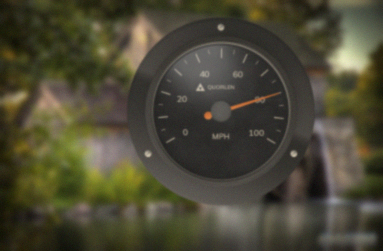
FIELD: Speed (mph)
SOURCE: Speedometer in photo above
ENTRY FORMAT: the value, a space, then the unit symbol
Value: 80 mph
